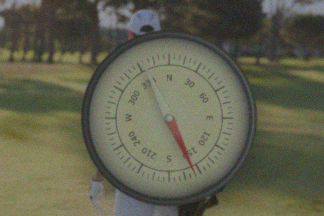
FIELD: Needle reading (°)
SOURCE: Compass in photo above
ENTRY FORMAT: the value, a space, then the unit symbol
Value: 155 °
